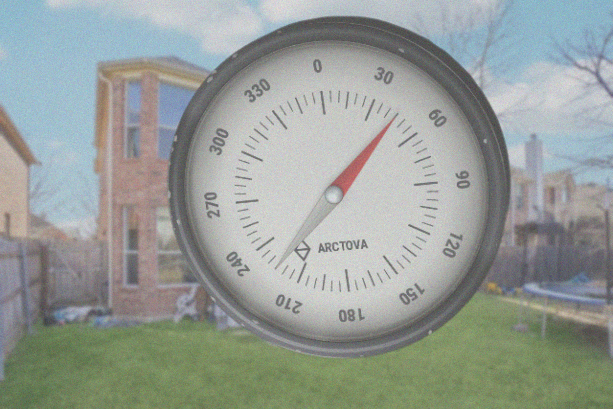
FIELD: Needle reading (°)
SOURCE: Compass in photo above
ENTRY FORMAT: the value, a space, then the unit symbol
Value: 45 °
